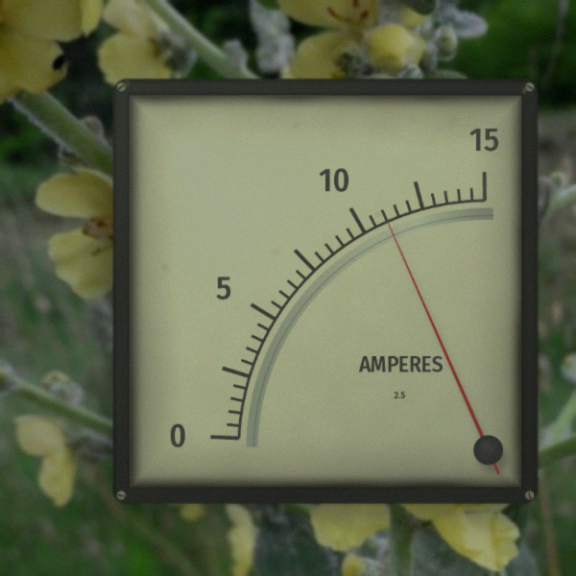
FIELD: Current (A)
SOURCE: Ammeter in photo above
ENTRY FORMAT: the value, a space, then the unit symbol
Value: 11 A
